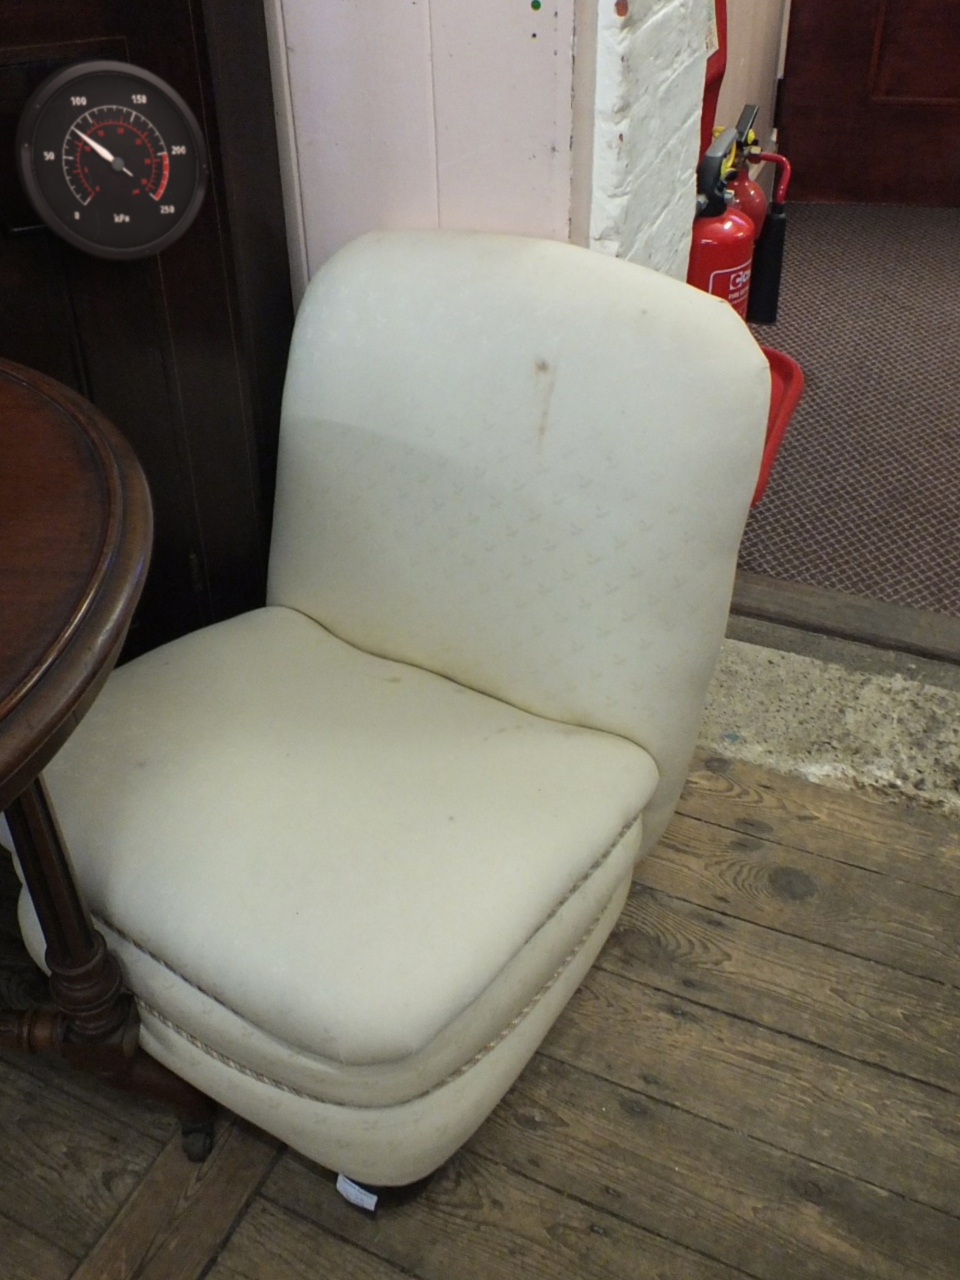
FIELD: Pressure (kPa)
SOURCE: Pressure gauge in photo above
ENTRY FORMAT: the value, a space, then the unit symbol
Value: 80 kPa
